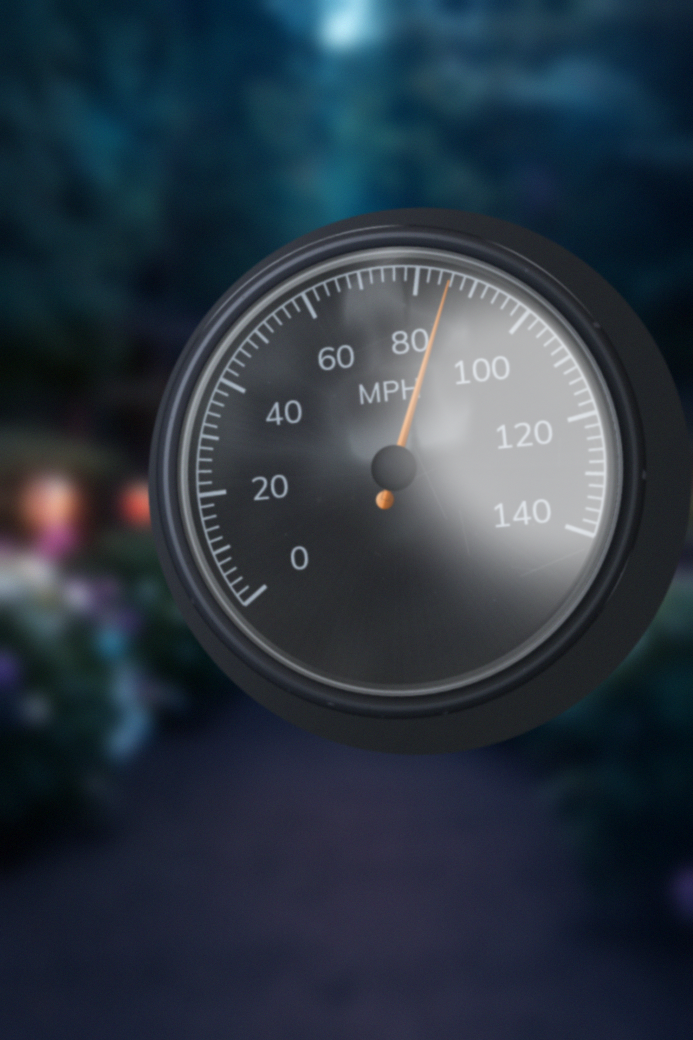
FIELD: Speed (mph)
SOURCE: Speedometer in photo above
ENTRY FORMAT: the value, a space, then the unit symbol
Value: 86 mph
